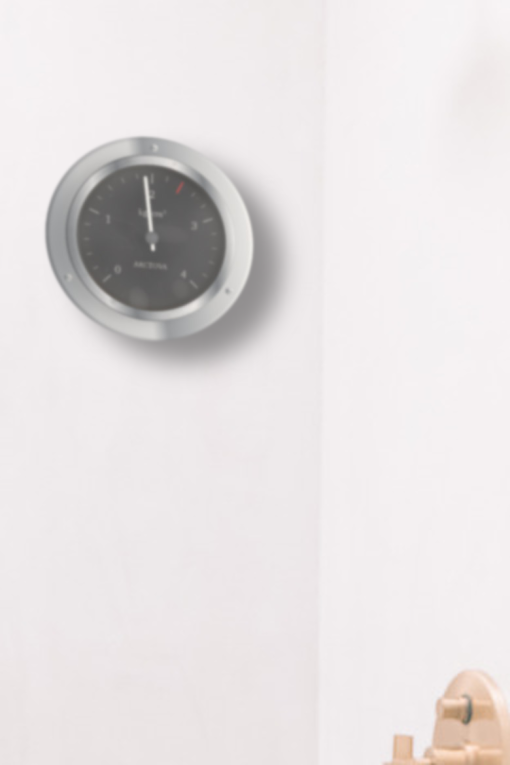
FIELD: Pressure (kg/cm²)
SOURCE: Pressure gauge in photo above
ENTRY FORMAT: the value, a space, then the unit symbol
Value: 1.9 kg/cm²
